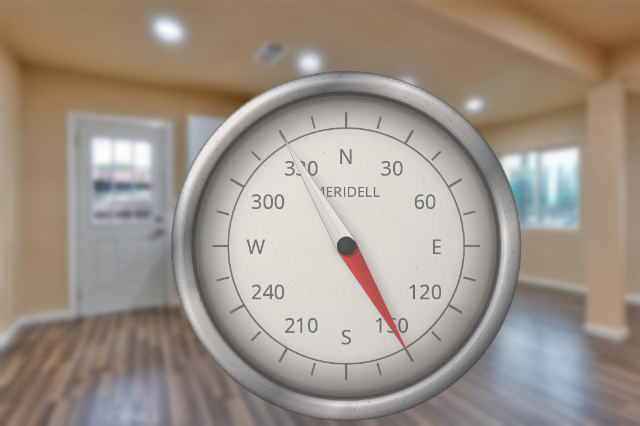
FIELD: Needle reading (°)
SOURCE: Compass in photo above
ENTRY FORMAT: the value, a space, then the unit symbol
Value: 150 °
